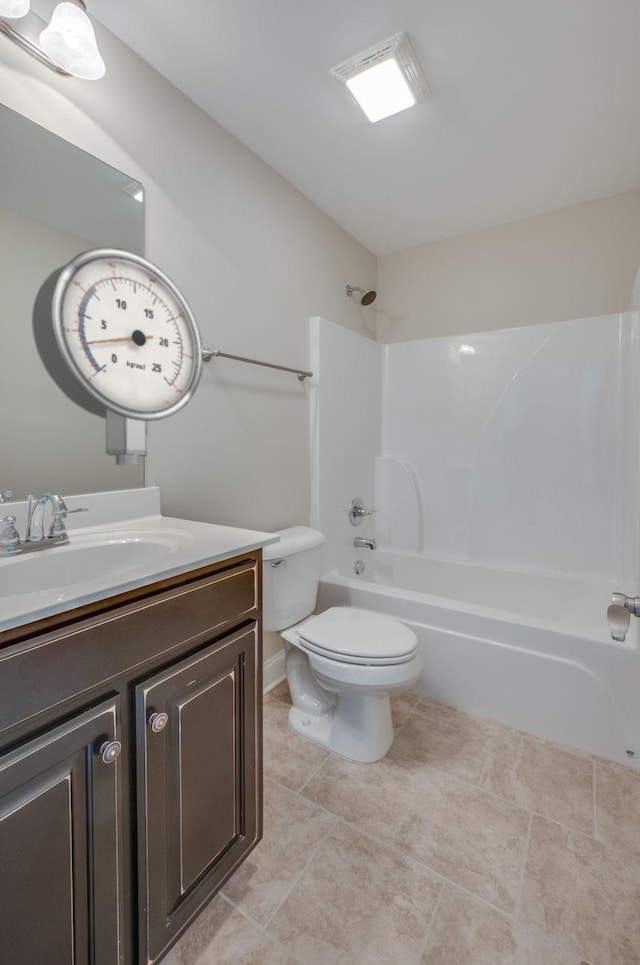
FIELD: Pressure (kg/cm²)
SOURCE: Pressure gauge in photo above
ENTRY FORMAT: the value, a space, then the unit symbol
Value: 2.5 kg/cm²
